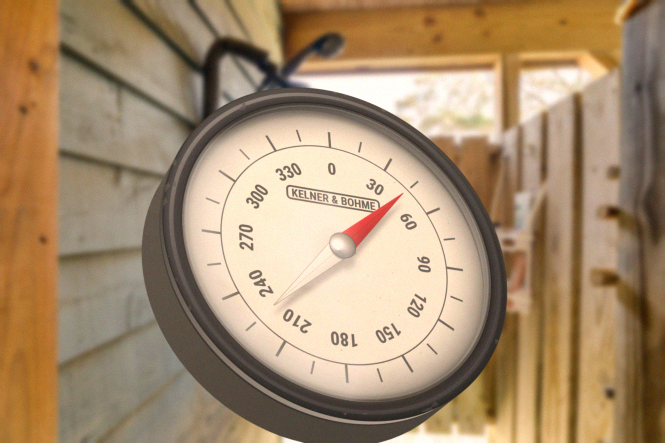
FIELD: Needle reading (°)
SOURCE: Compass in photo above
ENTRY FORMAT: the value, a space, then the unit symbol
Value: 45 °
